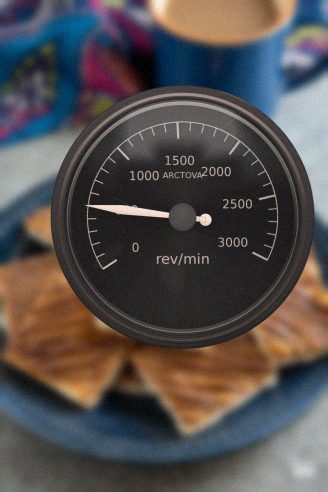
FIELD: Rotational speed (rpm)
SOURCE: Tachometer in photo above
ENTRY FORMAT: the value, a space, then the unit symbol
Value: 500 rpm
